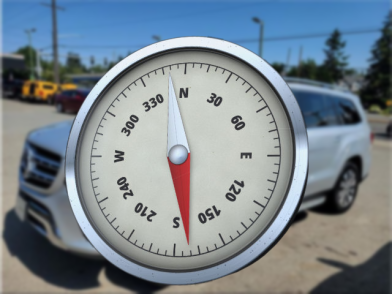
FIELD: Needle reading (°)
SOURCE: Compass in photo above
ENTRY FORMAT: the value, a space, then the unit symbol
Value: 170 °
